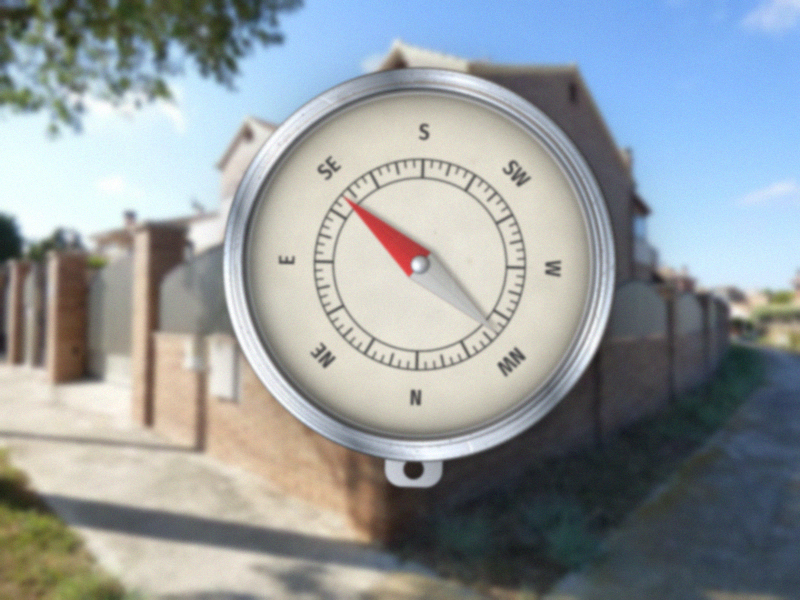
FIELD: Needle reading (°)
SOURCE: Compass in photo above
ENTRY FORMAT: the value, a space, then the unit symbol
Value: 130 °
